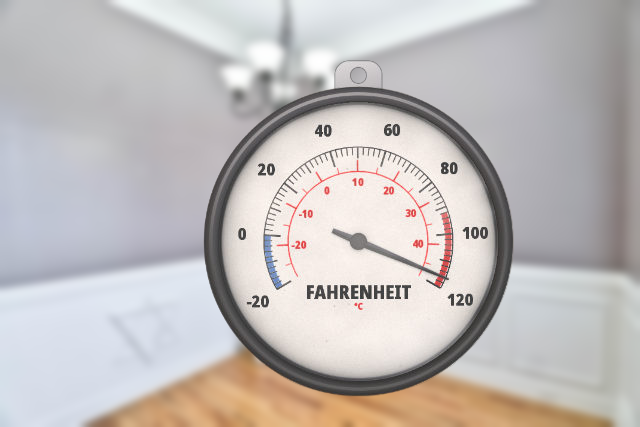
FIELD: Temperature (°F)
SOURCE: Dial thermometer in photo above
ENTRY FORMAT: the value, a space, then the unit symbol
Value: 116 °F
